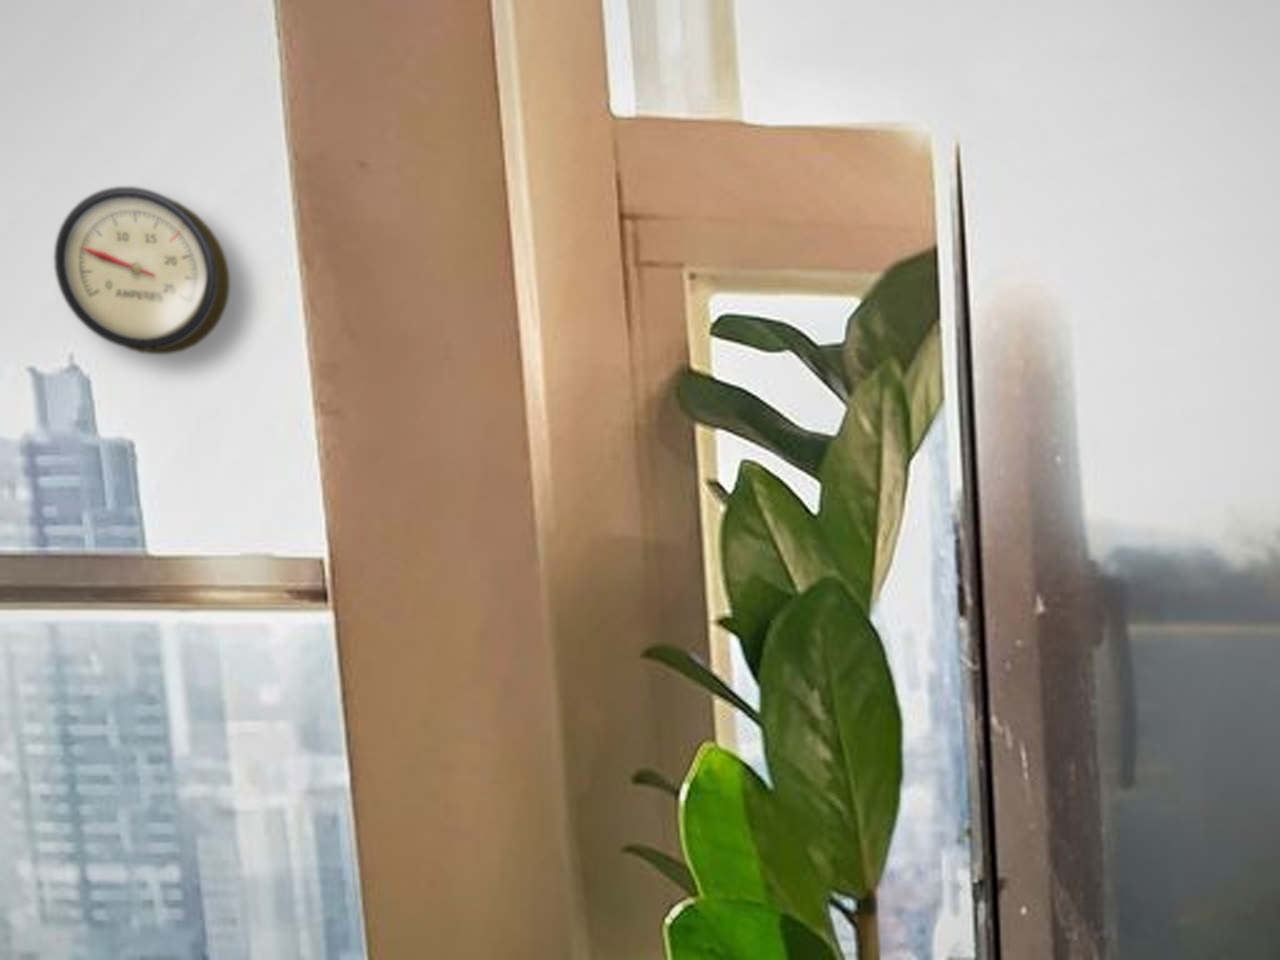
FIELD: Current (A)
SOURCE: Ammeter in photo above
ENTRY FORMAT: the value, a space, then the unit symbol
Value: 5 A
